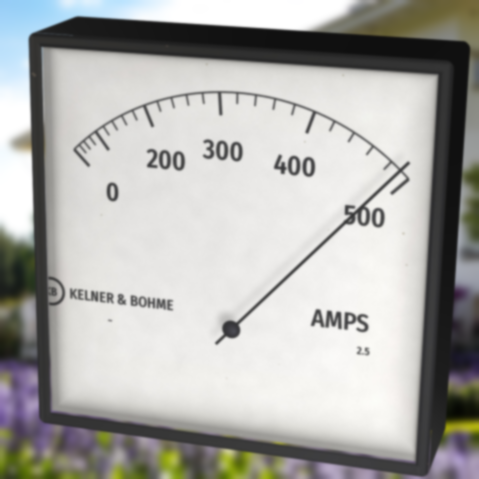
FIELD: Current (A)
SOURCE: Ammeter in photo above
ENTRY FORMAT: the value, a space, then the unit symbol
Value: 490 A
